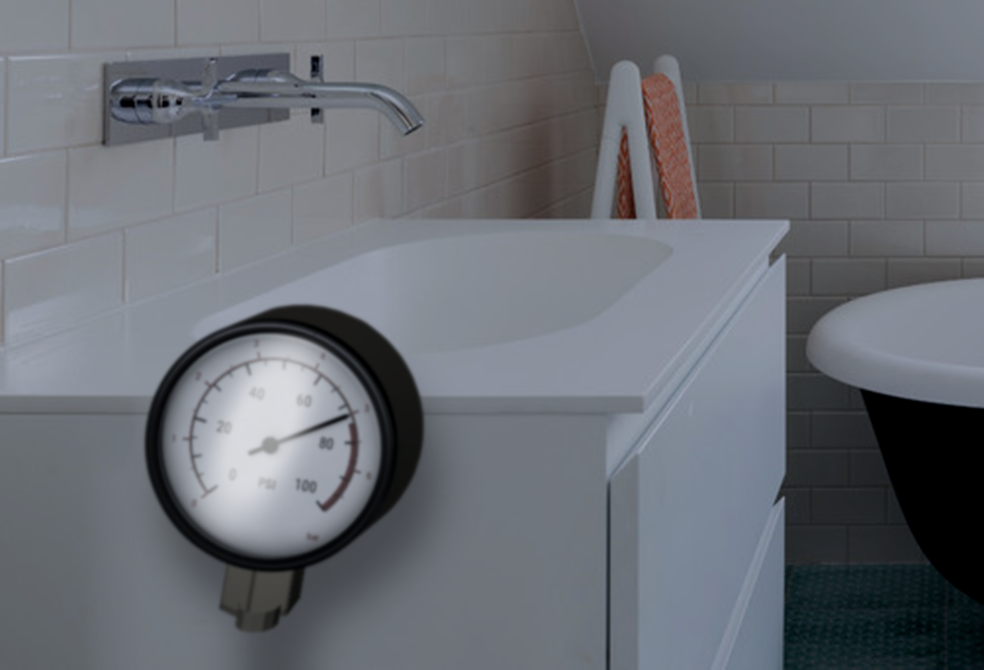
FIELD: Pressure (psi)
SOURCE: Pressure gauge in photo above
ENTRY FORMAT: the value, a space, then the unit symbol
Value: 72.5 psi
